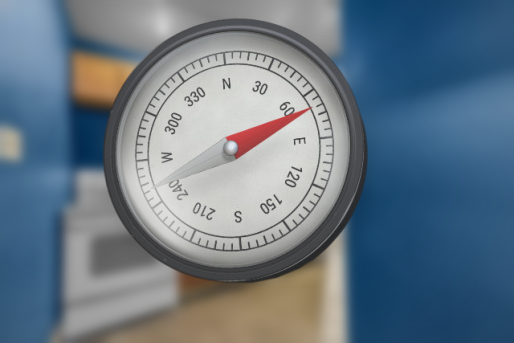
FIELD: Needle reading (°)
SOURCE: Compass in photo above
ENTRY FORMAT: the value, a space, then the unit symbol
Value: 70 °
